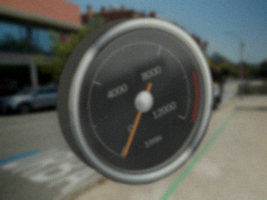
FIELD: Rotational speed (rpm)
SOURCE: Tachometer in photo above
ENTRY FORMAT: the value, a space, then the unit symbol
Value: 0 rpm
